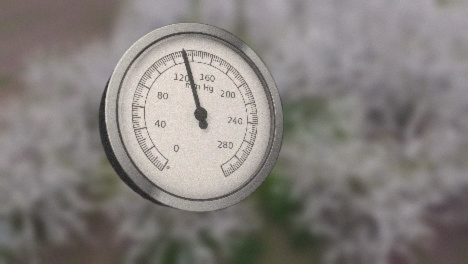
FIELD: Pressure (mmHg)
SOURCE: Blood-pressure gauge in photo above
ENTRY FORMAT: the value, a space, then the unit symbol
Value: 130 mmHg
